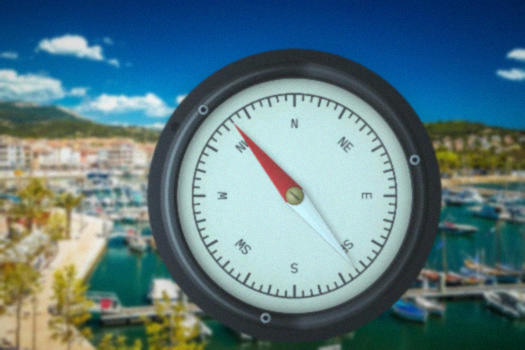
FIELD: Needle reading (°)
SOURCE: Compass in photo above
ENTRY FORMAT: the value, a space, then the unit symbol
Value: 320 °
